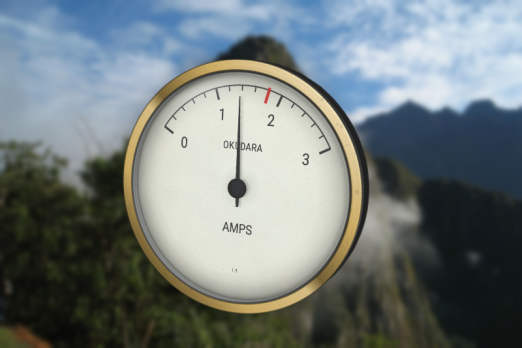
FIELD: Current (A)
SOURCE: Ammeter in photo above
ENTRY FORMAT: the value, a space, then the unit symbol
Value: 1.4 A
